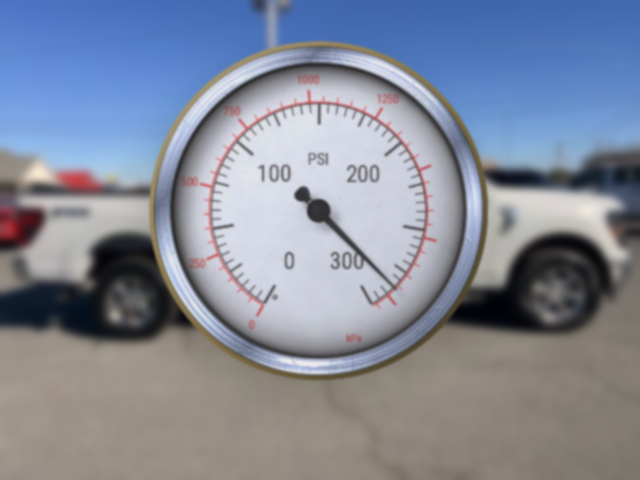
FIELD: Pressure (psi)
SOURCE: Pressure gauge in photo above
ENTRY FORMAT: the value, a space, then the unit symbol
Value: 285 psi
